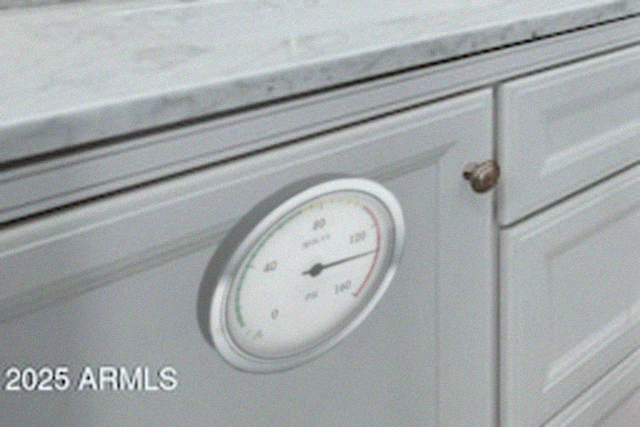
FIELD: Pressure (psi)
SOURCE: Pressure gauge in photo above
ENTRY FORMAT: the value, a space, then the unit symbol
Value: 135 psi
